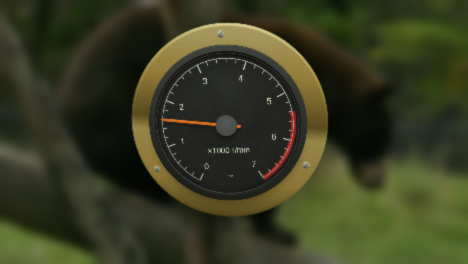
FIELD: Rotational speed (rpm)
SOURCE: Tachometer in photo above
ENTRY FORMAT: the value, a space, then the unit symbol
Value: 1600 rpm
